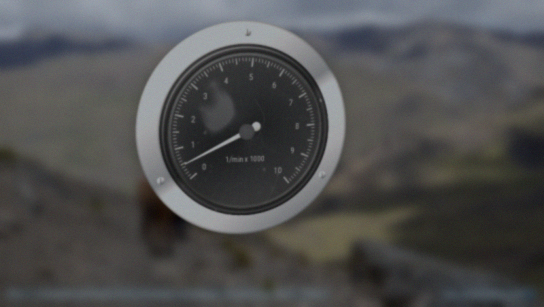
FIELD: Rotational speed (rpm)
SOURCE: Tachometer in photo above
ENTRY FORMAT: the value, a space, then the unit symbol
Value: 500 rpm
